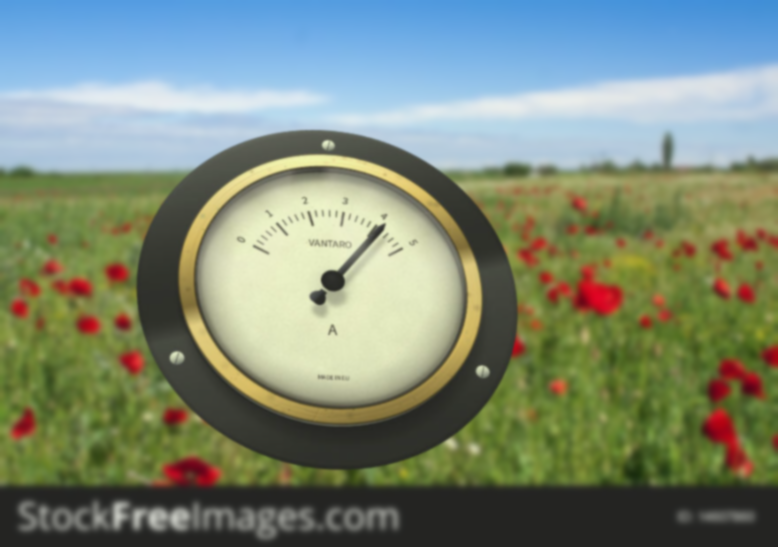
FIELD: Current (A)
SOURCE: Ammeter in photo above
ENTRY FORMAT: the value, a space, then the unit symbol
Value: 4.2 A
